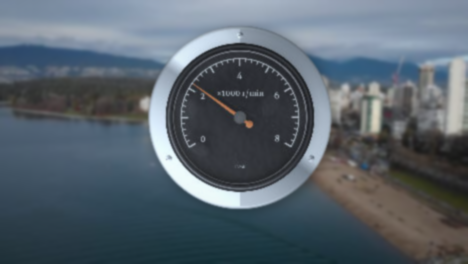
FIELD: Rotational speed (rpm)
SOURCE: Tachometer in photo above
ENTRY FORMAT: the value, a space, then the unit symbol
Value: 2200 rpm
